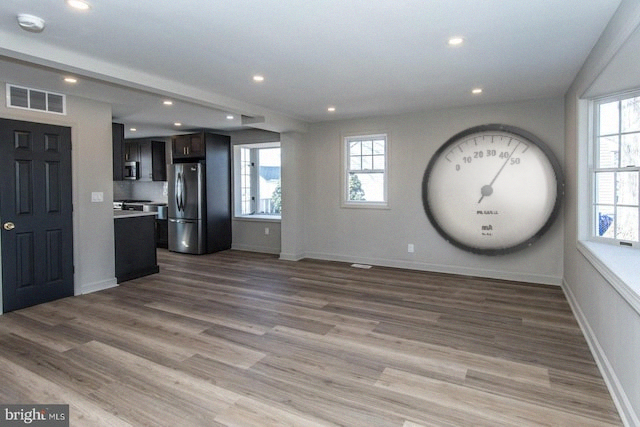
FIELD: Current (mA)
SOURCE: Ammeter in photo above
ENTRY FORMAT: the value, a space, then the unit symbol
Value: 45 mA
